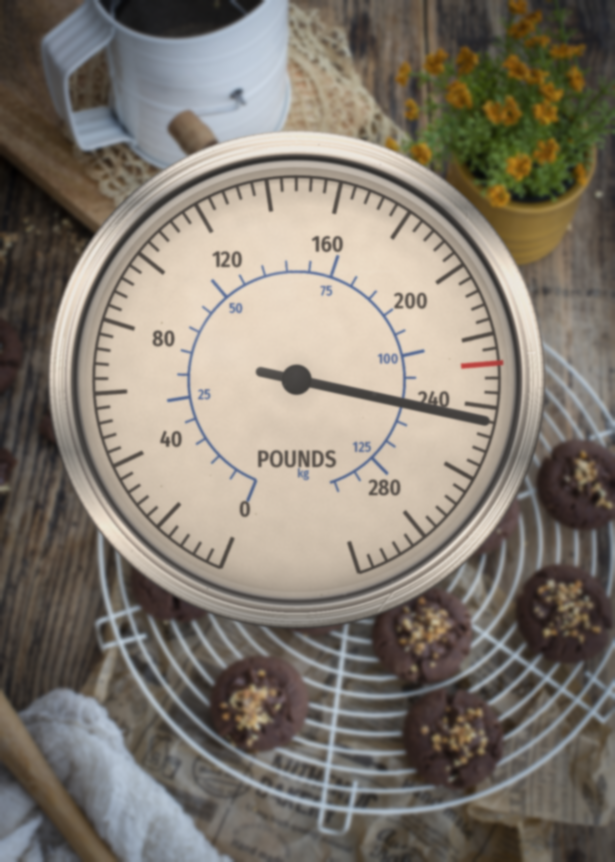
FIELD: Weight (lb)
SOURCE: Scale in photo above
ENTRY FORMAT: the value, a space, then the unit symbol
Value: 244 lb
